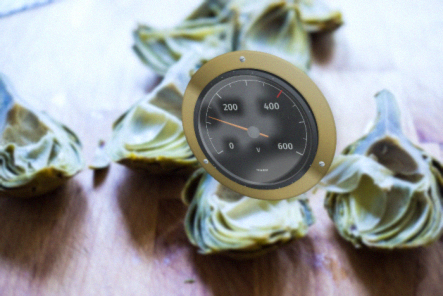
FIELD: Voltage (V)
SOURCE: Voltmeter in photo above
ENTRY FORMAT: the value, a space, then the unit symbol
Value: 125 V
